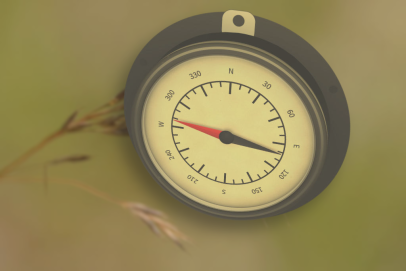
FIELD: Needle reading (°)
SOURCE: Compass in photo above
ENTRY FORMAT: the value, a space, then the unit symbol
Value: 280 °
